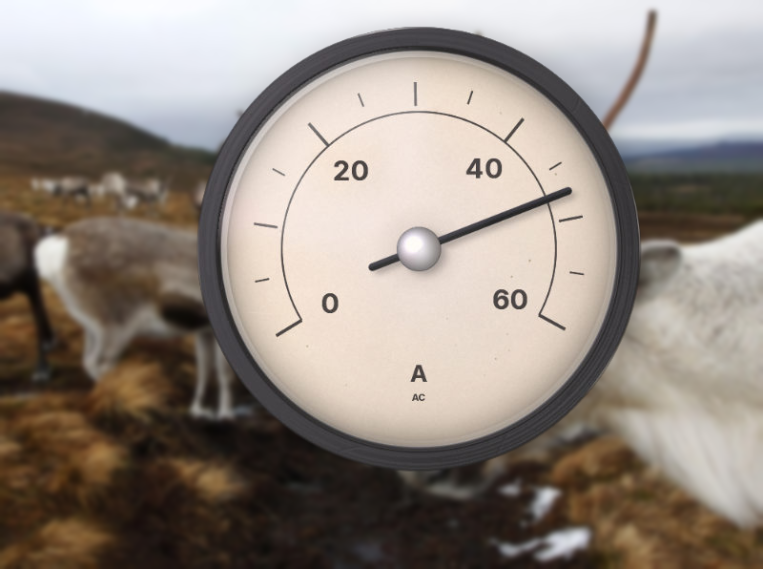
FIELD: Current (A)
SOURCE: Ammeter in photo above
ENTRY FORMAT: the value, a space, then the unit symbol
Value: 47.5 A
